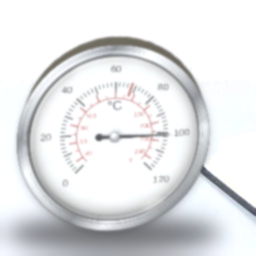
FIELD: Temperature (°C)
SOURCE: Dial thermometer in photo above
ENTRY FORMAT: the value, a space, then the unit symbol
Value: 100 °C
